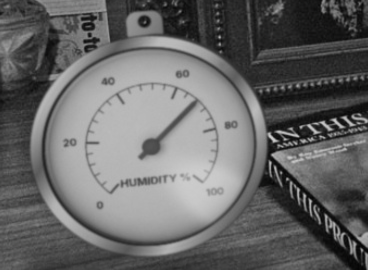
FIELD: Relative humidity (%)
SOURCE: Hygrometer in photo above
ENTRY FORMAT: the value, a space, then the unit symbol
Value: 68 %
